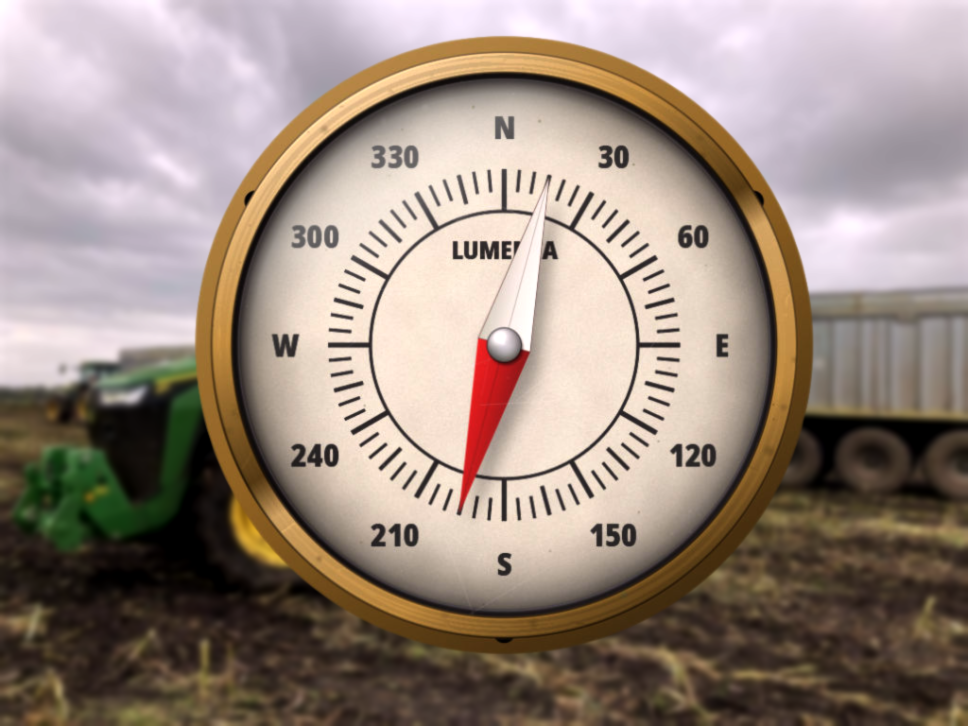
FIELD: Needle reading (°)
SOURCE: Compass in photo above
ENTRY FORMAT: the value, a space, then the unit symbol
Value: 195 °
